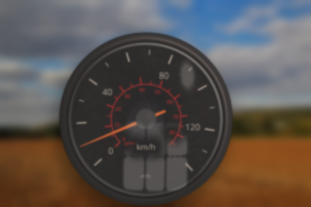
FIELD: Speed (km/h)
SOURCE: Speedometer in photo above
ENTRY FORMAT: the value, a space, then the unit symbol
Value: 10 km/h
